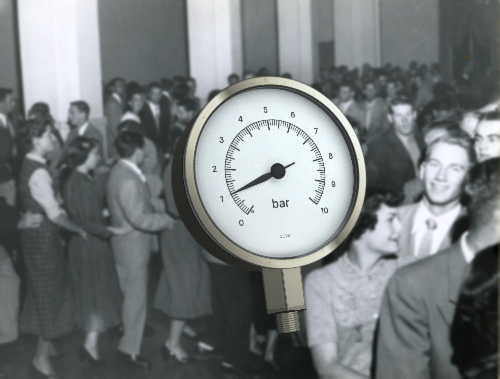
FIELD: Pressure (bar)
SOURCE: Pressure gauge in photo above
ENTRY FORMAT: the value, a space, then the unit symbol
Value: 1 bar
